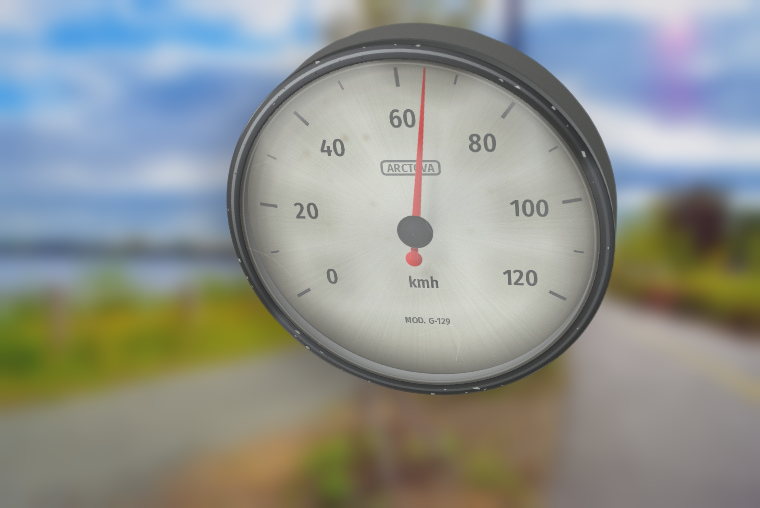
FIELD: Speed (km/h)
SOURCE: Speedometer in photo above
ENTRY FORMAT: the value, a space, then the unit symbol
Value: 65 km/h
